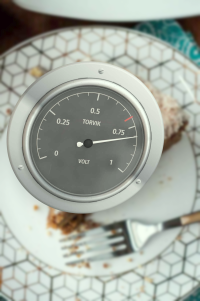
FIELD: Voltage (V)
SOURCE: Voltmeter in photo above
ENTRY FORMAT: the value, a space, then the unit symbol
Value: 0.8 V
